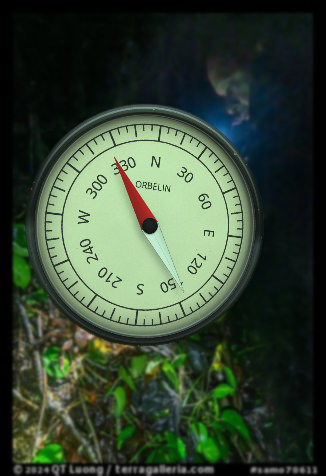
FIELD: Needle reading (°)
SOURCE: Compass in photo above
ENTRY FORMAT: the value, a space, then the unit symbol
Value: 325 °
